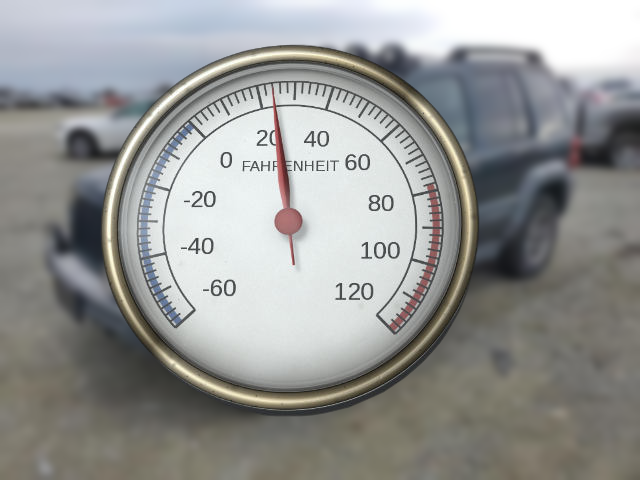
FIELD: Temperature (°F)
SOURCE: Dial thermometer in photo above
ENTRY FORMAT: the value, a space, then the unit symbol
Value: 24 °F
